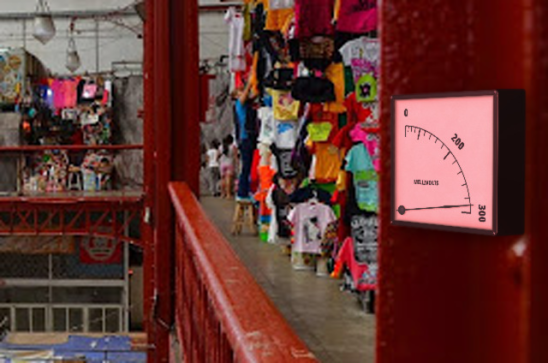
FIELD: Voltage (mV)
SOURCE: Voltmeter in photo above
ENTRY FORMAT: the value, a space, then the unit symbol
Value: 290 mV
